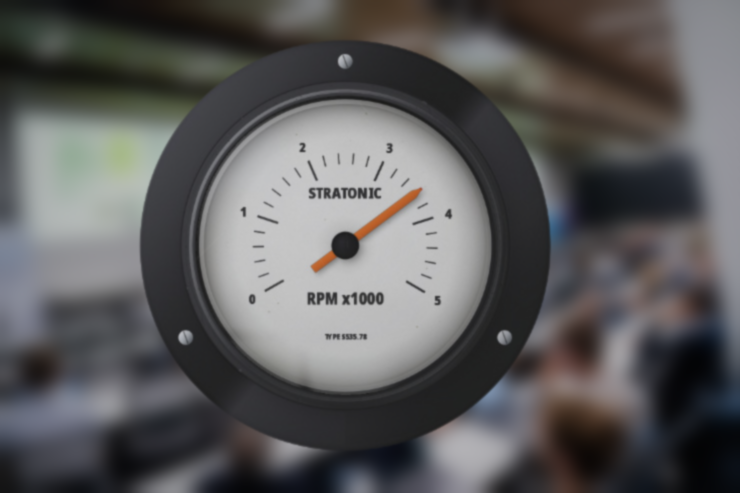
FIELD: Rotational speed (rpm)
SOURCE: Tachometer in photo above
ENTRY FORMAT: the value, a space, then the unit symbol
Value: 3600 rpm
